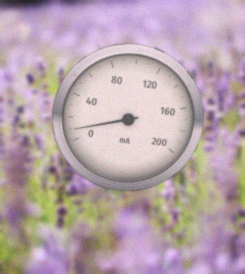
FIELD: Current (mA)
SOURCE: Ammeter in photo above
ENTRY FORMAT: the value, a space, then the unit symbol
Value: 10 mA
